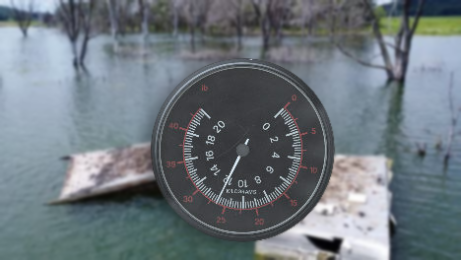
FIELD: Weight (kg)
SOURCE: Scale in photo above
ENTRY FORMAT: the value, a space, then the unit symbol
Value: 12 kg
